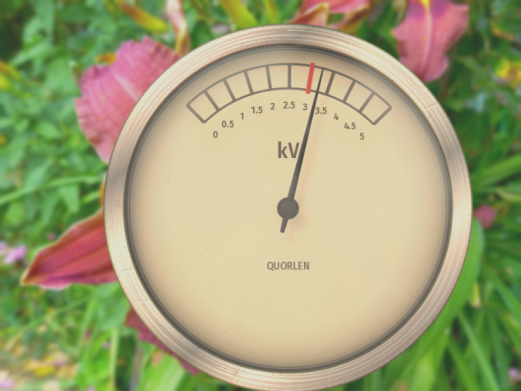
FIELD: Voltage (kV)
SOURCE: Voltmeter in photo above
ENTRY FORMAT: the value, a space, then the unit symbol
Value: 3.25 kV
